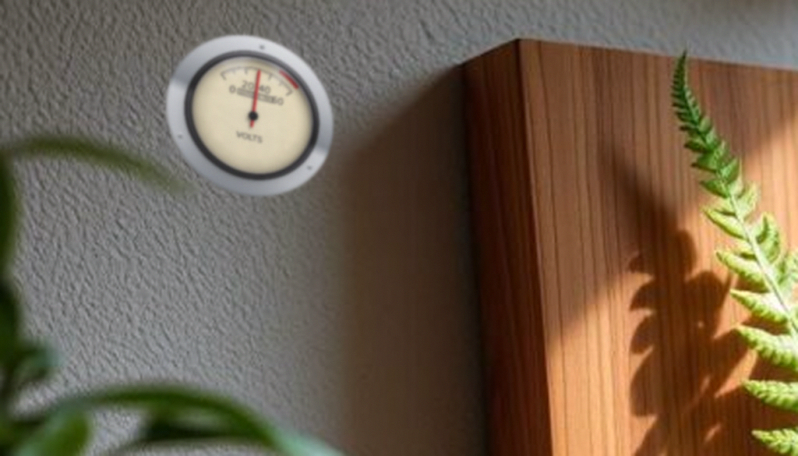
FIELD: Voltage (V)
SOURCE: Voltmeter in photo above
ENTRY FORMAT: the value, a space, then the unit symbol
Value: 30 V
